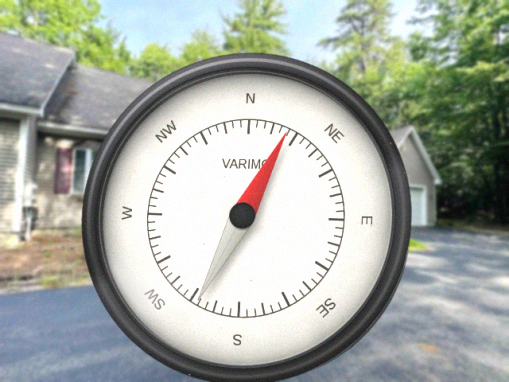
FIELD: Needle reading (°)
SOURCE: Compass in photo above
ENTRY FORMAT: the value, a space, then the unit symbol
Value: 25 °
